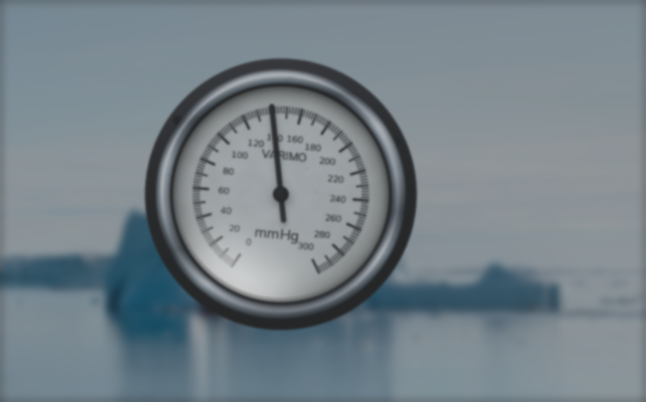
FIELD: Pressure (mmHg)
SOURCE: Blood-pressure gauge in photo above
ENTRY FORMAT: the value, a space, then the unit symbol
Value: 140 mmHg
